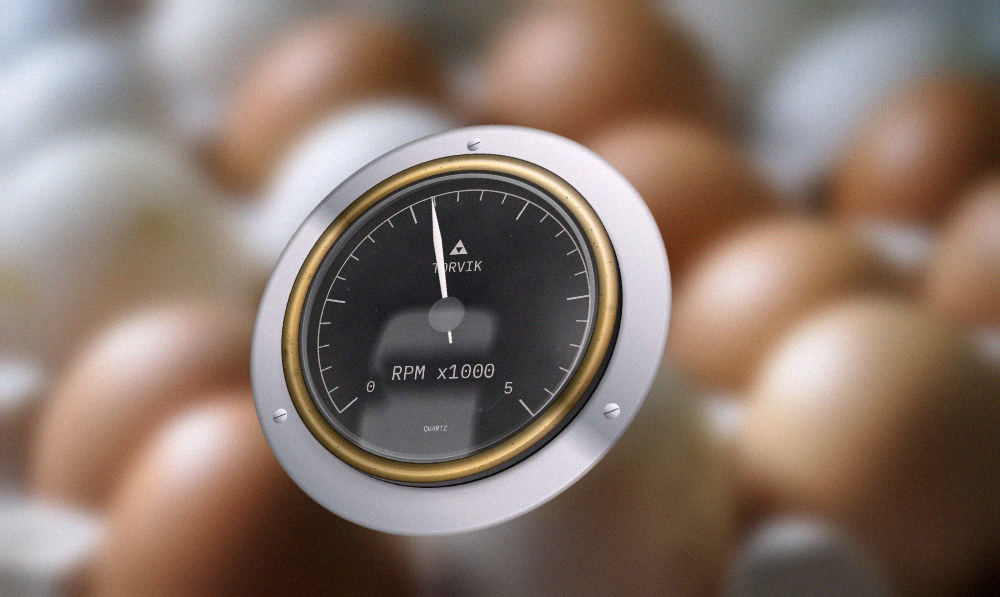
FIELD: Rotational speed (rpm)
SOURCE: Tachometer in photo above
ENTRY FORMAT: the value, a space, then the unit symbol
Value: 2200 rpm
